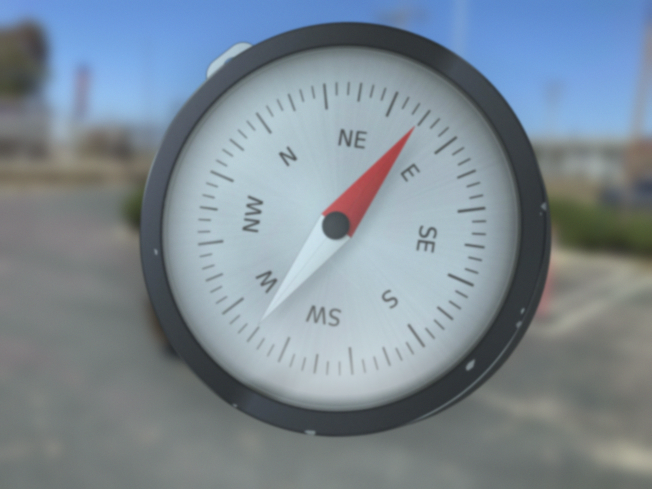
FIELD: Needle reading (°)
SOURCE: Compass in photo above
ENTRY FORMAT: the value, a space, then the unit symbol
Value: 75 °
